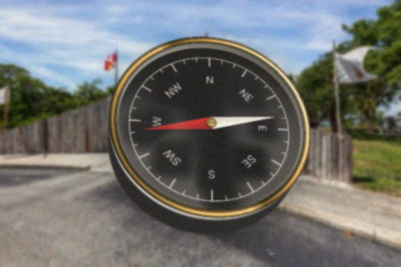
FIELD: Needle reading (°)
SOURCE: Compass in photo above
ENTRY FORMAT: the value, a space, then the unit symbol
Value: 260 °
